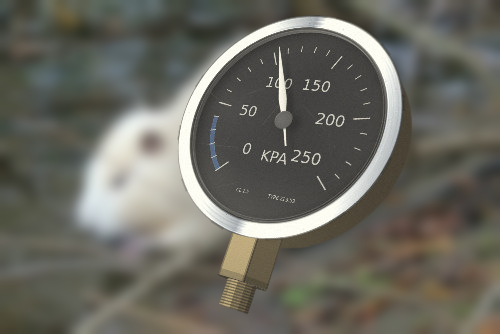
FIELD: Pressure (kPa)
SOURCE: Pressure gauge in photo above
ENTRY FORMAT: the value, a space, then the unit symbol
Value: 105 kPa
